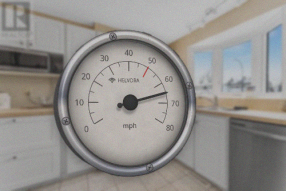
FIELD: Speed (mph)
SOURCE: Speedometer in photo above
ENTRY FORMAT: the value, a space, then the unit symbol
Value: 65 mph
